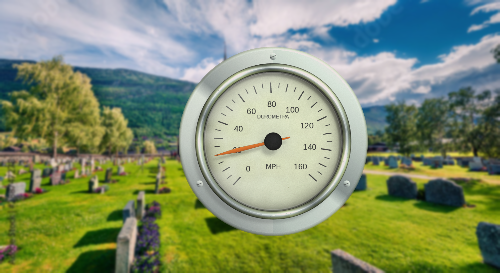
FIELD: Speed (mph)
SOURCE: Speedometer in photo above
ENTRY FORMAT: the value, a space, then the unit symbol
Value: 20 mph
